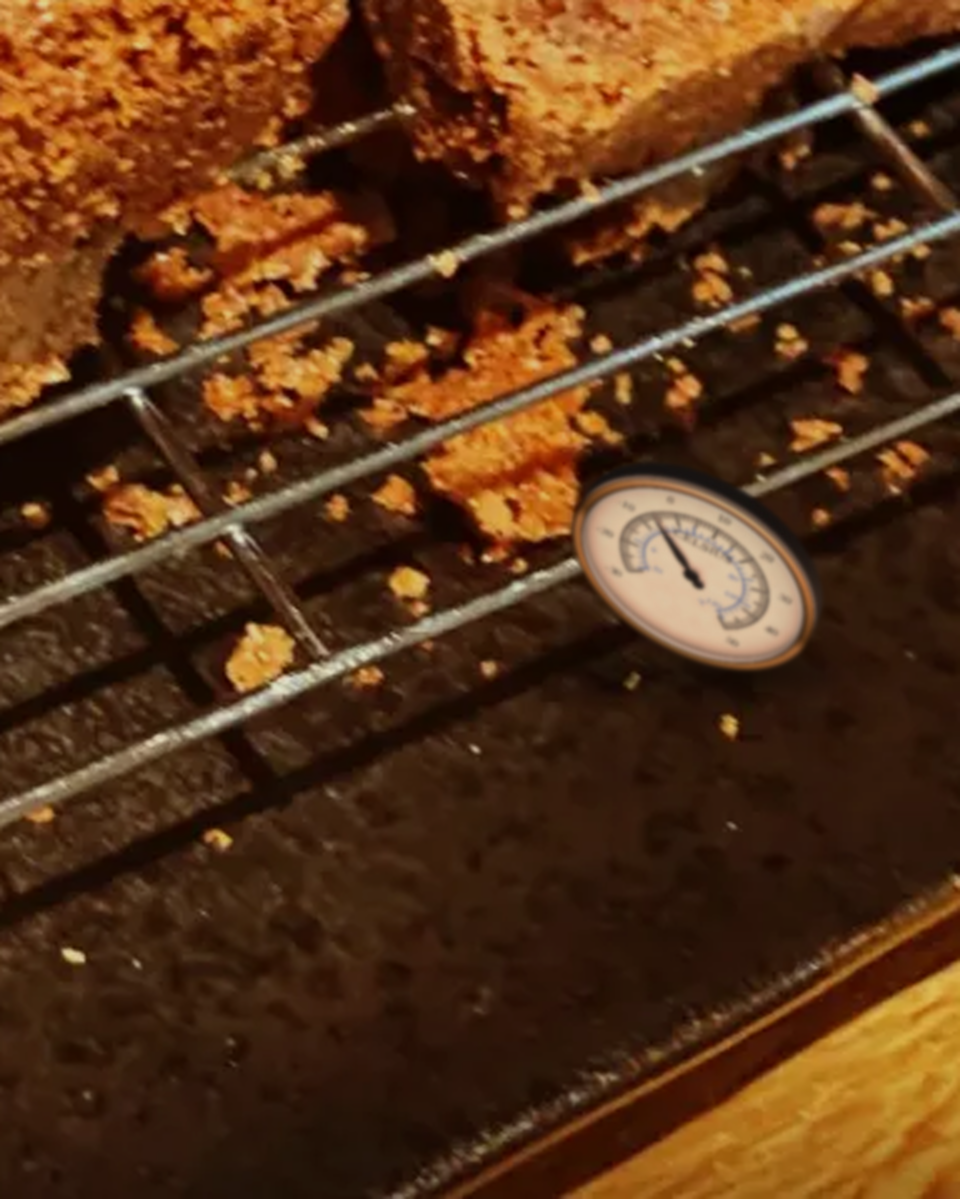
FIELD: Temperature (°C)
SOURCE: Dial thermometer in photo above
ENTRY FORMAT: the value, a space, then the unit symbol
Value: -5 °C
